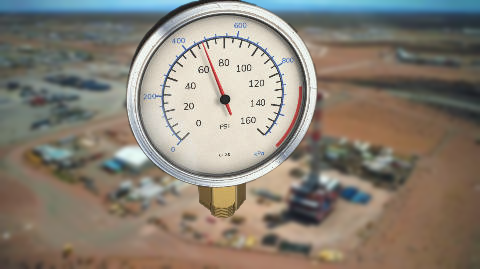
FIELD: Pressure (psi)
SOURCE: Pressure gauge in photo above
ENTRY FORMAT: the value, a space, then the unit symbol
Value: 67.5 psi
